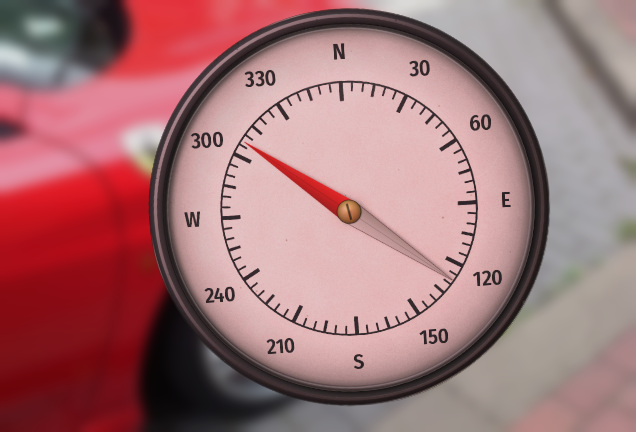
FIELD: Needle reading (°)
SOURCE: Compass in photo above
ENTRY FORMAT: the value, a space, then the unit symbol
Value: 307.5 °
